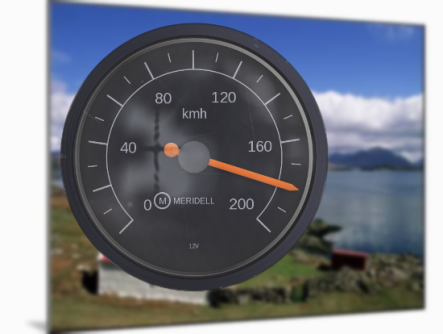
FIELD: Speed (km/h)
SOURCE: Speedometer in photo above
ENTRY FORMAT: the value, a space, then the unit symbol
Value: 180 km/h
